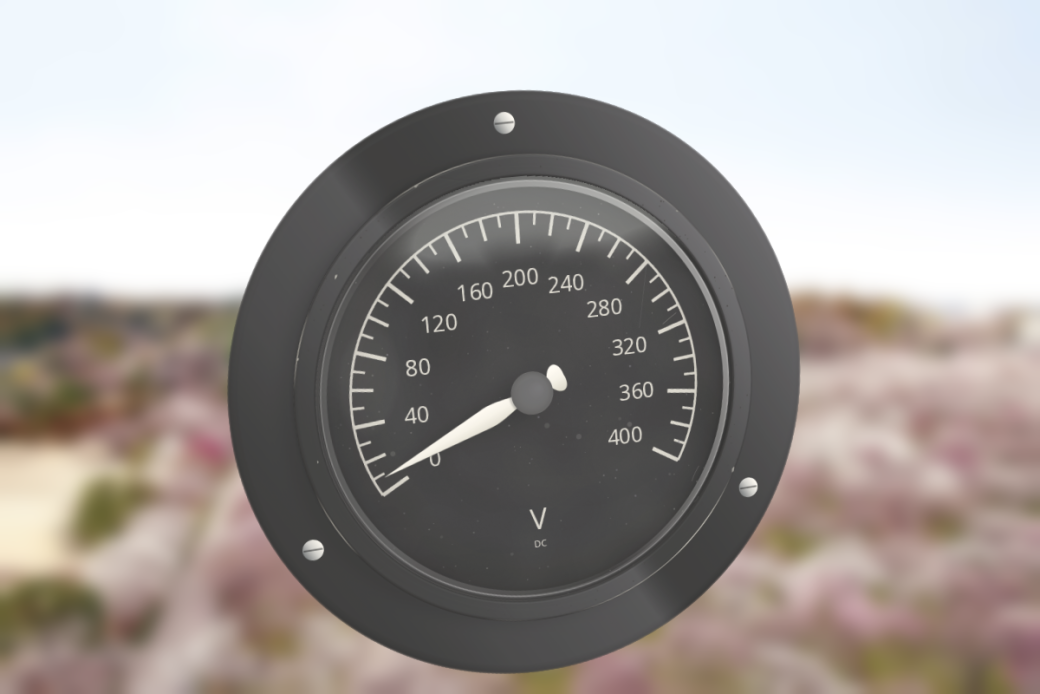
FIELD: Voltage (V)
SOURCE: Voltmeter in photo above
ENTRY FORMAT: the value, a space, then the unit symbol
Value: 10 V
